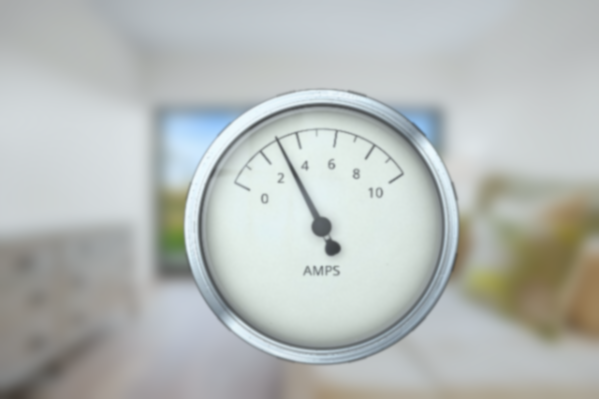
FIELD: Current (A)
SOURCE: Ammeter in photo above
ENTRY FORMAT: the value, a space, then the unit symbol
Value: 3 A
